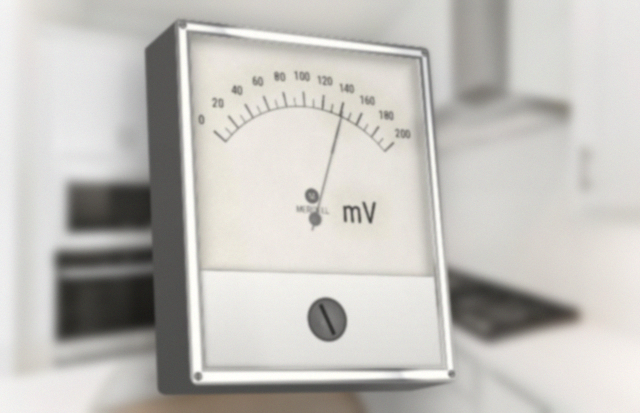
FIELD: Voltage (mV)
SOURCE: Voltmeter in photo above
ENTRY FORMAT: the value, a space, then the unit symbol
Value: 140 mV
